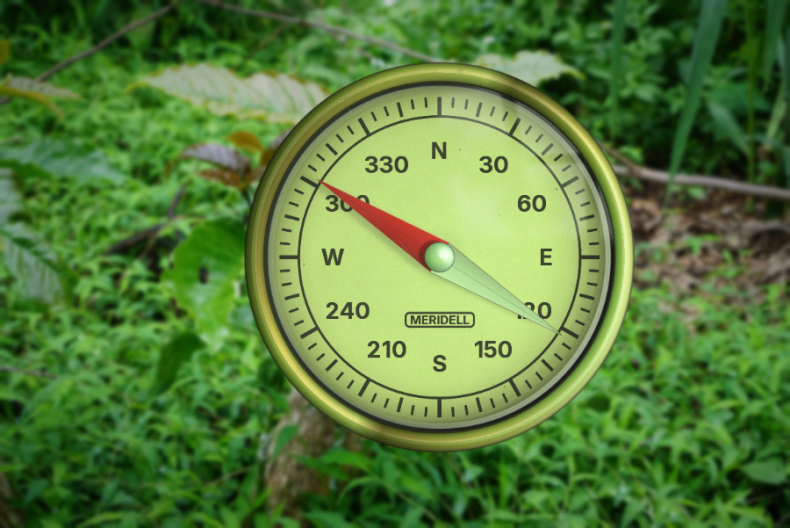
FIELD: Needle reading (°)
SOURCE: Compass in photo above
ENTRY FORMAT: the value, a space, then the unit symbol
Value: 302.5 °
